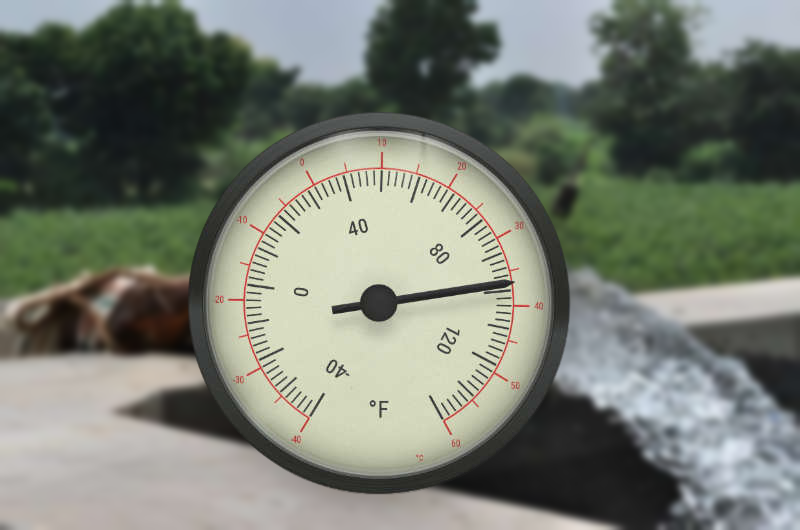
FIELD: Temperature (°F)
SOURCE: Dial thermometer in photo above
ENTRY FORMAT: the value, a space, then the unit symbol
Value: 98 °F
